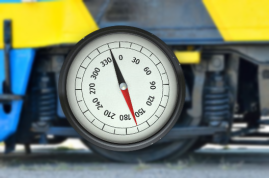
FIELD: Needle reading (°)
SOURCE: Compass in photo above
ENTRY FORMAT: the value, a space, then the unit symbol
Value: 165 °
